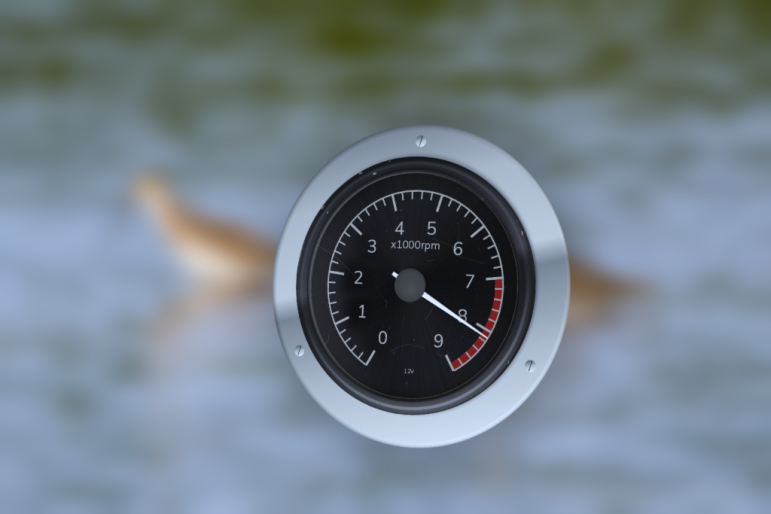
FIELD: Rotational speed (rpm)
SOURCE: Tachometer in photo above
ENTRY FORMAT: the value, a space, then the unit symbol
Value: 8100 rpm
